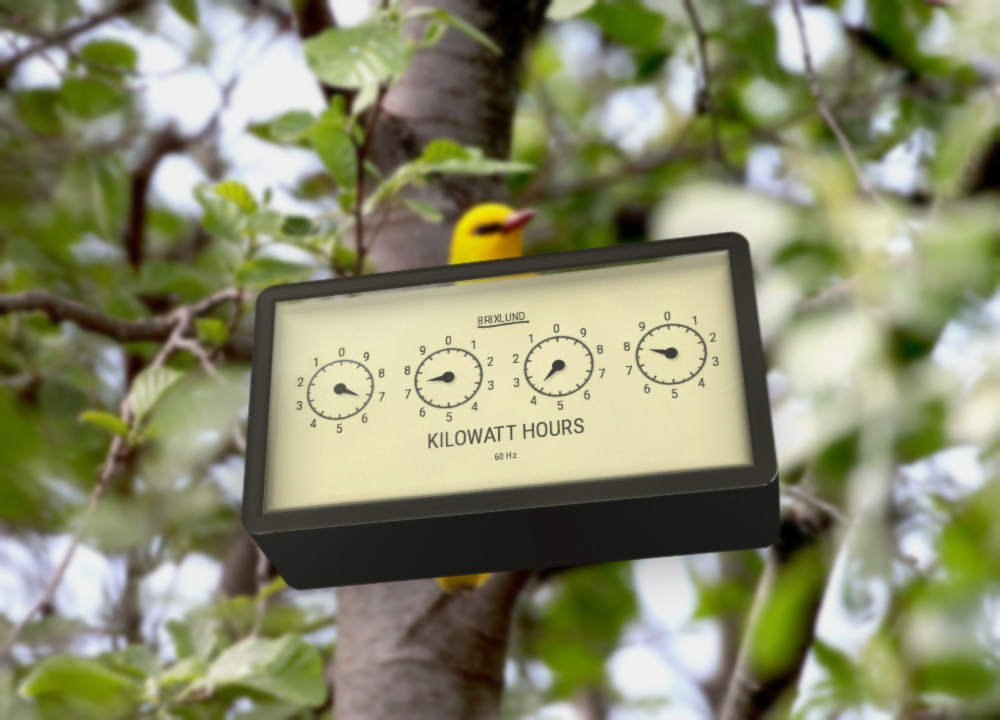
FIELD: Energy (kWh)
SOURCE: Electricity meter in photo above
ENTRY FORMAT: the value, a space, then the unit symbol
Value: 6738 kWh
